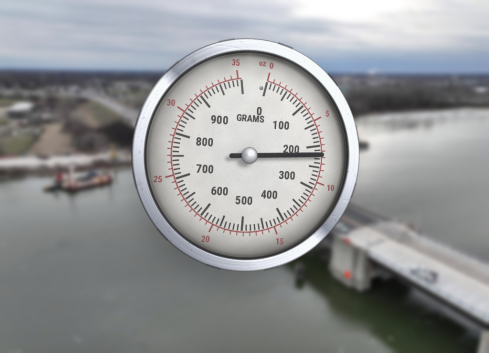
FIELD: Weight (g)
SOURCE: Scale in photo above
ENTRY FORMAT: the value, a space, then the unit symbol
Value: 220 g
